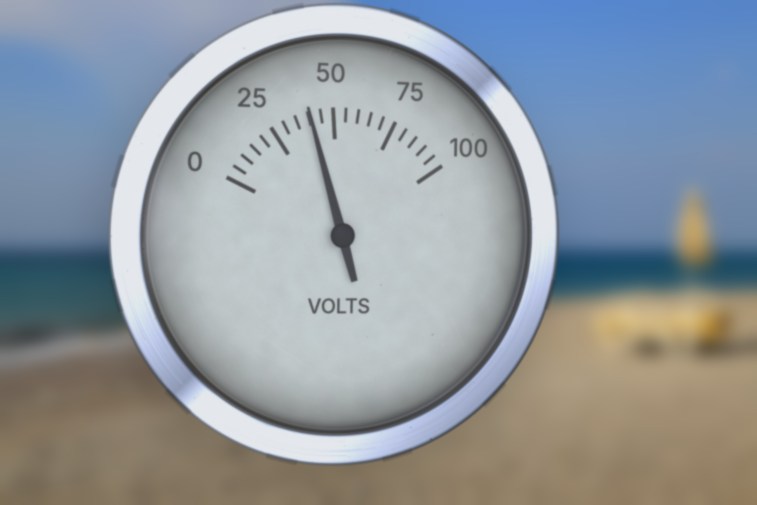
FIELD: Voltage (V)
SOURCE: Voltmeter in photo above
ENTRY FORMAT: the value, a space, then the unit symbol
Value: 40 V
